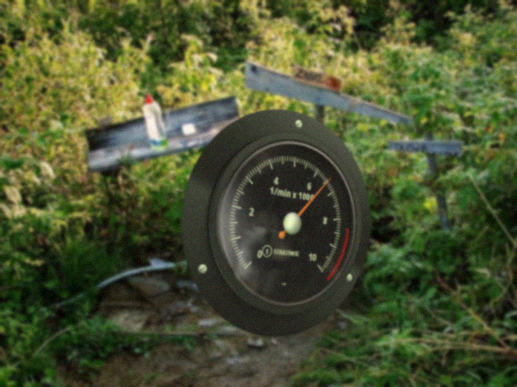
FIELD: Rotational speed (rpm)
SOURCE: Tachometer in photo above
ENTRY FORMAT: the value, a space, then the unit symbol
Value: 6500 rpm
